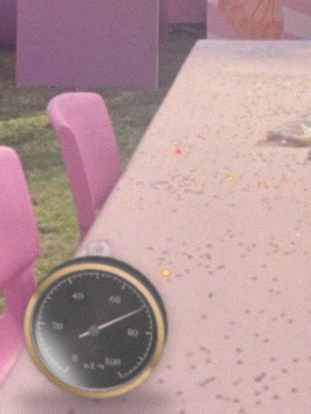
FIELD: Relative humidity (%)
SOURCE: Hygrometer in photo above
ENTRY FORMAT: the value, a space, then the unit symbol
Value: 70 %
